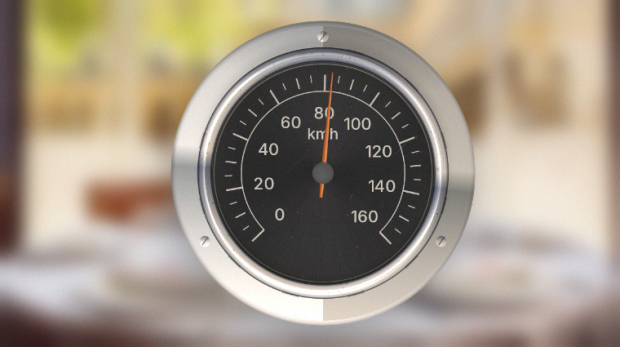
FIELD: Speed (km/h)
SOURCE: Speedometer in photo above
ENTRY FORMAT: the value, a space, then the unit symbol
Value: 82.5 km/h
